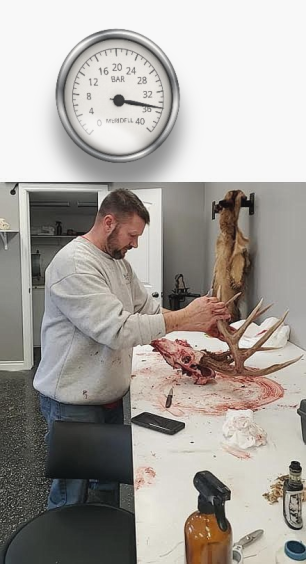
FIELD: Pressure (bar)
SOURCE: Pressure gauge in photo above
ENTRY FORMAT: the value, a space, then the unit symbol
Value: 35 bar
